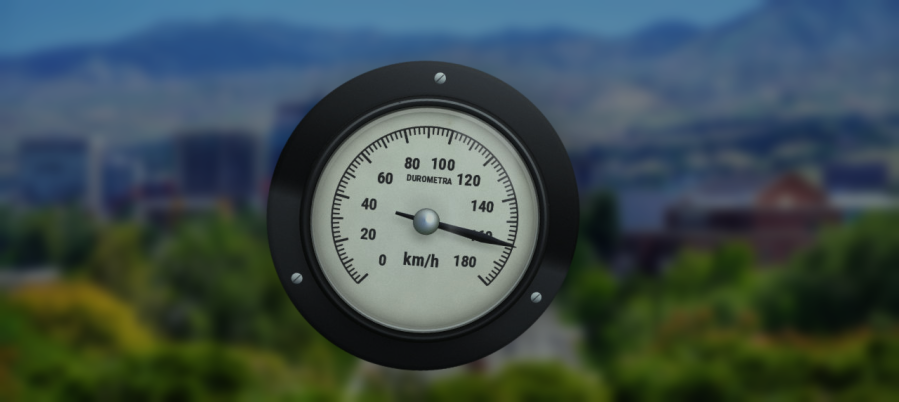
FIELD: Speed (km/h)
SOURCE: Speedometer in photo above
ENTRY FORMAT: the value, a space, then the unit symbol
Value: 160 km/h
